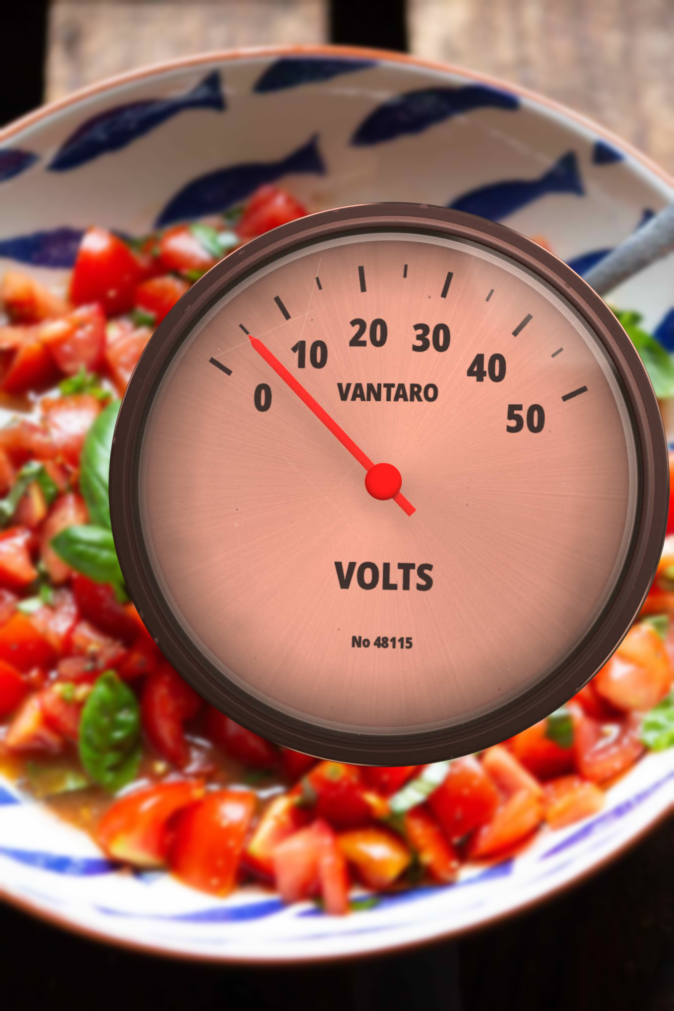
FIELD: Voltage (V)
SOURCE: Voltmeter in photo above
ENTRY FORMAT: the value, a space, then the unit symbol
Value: 5 V
